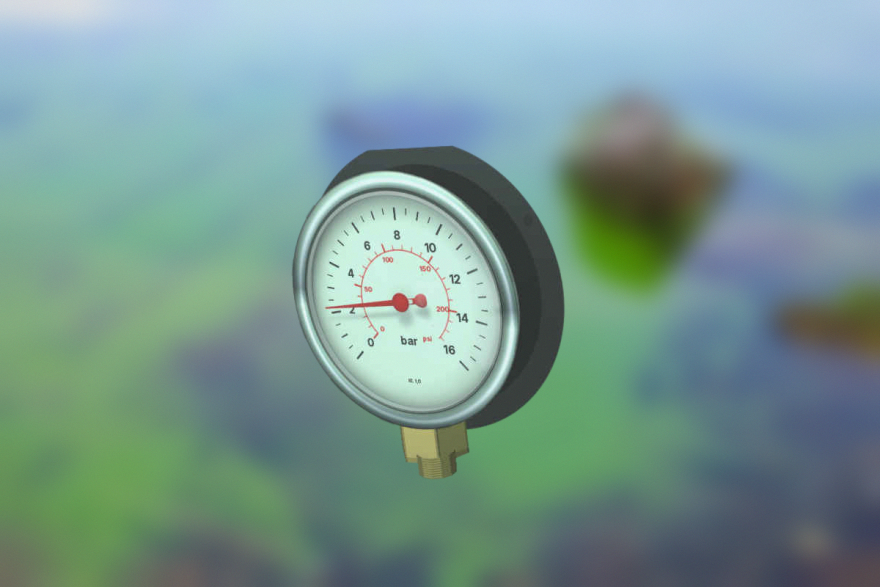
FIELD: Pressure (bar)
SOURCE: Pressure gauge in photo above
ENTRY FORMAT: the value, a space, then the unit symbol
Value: 2.25 bar
